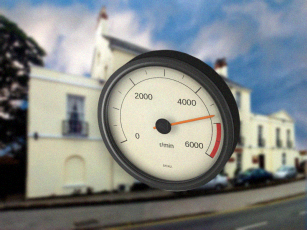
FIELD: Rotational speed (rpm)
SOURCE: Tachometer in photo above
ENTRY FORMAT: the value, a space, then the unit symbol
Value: 4750 rpm
